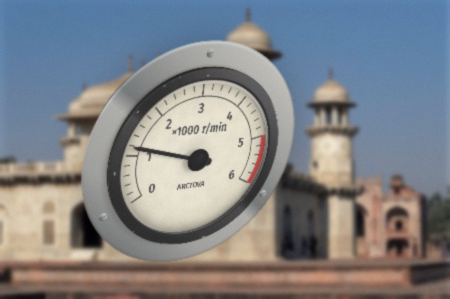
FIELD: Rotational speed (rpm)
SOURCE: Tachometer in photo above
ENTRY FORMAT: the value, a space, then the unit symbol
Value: 1200 rpm
